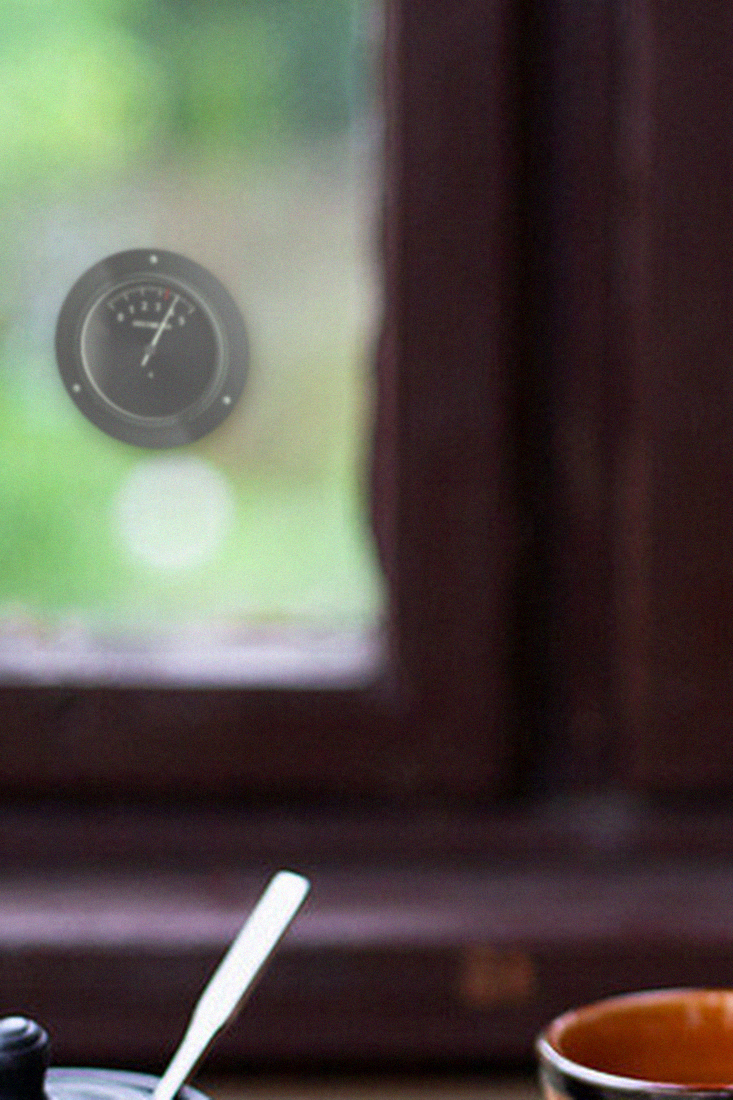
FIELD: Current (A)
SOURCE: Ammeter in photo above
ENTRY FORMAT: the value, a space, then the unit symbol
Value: 4 A
